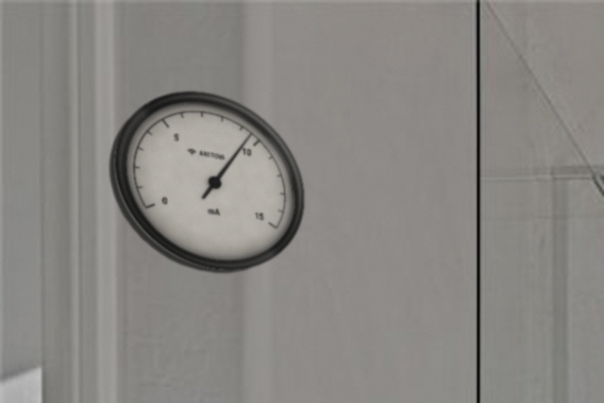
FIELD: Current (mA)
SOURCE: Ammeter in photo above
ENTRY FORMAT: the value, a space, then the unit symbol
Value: 9.5 mA
